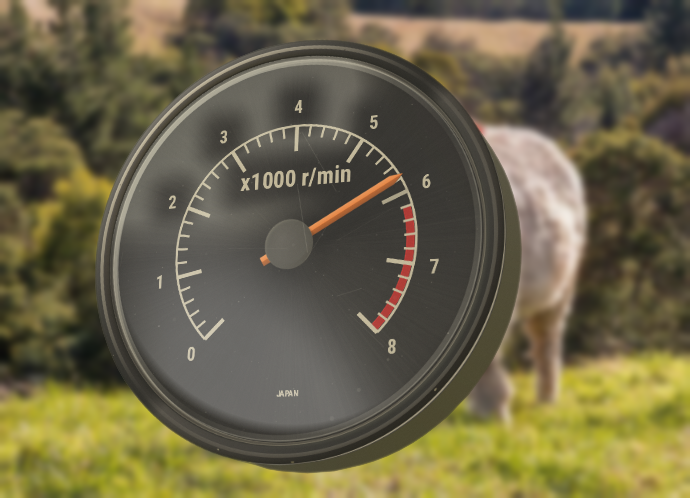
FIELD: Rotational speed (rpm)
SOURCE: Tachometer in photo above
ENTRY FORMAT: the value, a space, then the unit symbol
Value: 5800 rpm
